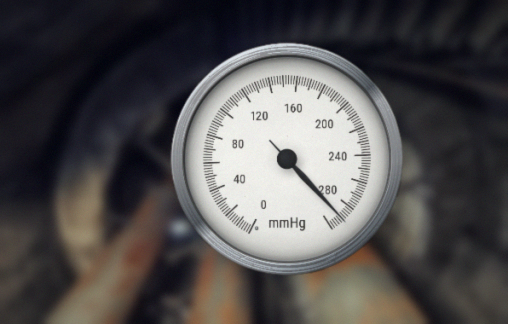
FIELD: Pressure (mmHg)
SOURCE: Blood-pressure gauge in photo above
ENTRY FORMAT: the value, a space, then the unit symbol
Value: 290 mmHg
